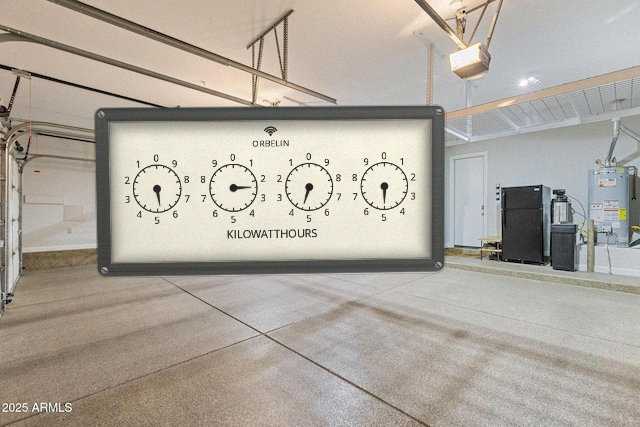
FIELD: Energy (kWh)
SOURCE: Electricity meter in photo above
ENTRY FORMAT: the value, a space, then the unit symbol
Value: 5245 kWh
